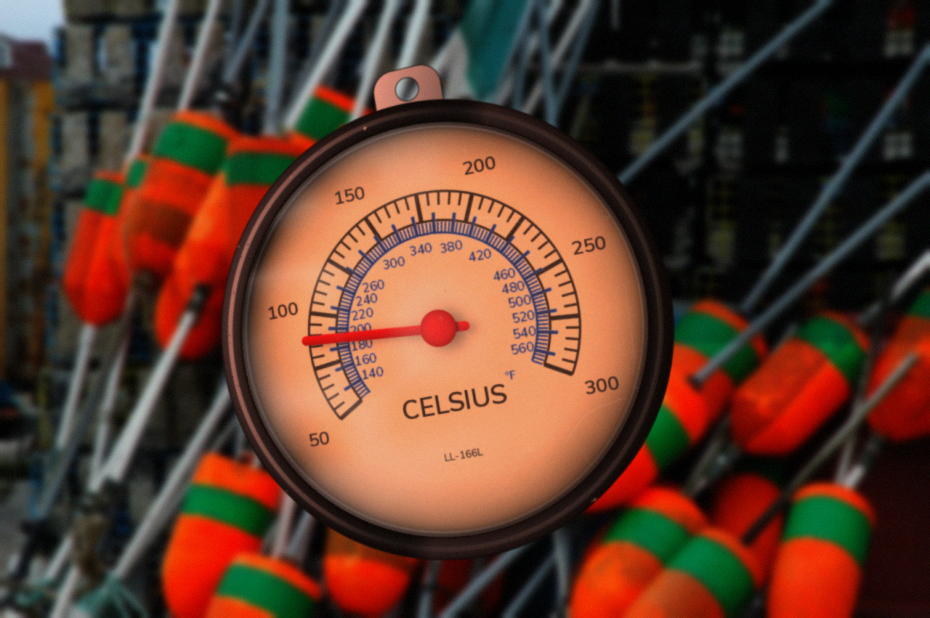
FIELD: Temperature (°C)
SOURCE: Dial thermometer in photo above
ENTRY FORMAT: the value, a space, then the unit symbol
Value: 87.5 °C
